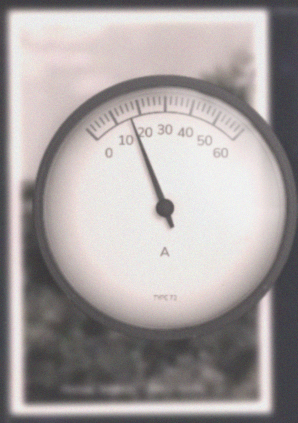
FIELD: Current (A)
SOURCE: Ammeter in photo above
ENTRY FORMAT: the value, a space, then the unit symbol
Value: 16 A
